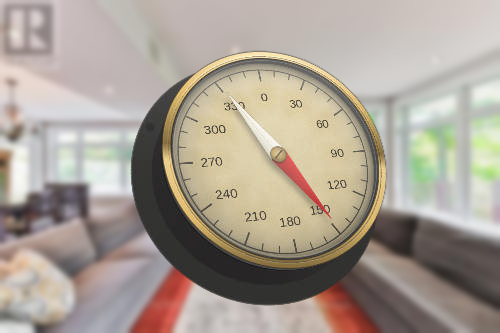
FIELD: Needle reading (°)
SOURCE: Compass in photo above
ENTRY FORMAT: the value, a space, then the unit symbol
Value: 150 °
